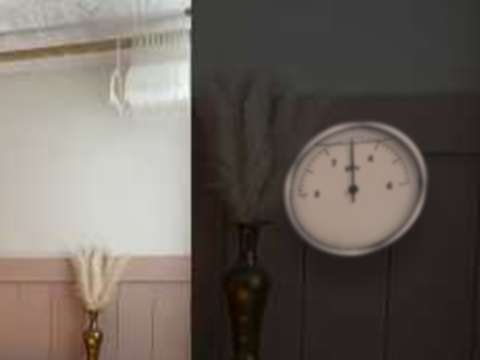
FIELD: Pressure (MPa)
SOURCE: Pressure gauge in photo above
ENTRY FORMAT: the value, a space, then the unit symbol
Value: 3 MPa
